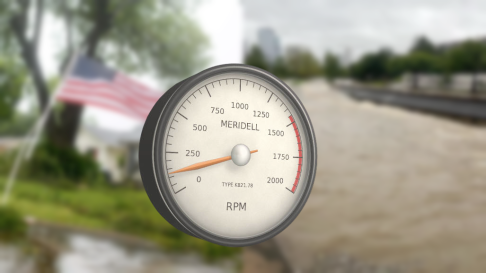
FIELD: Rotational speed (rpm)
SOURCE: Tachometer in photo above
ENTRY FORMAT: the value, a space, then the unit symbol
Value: 125 rpm
